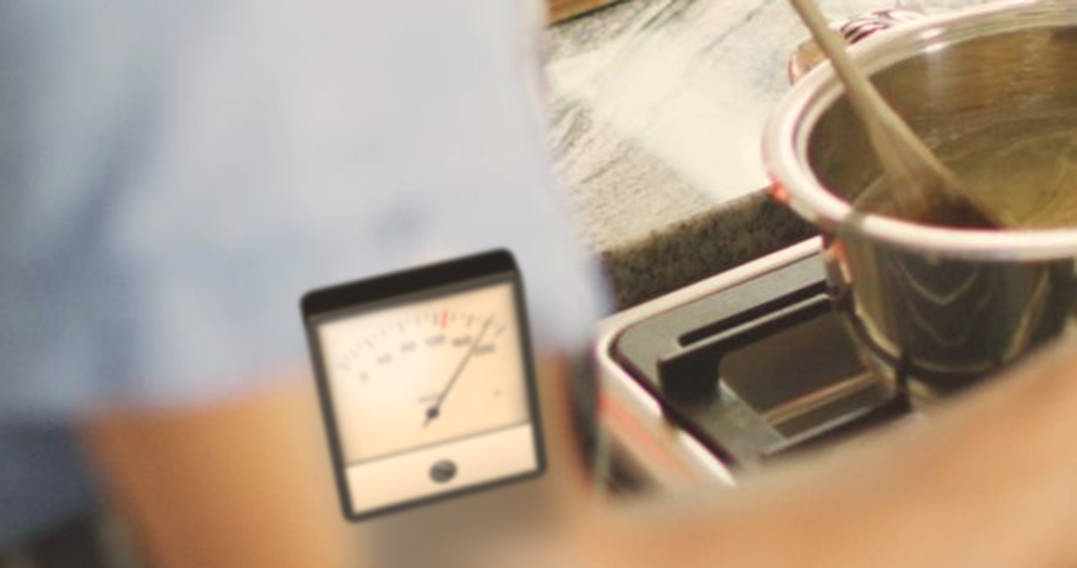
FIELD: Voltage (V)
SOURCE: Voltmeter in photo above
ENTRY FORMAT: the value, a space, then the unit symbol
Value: 180 V
